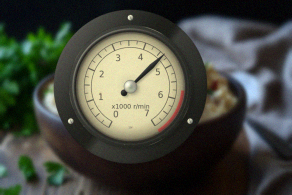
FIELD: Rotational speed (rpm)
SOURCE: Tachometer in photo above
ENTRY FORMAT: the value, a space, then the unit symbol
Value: 4625 rpm
